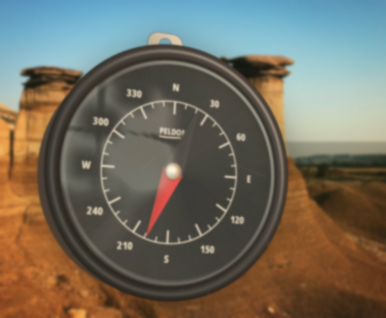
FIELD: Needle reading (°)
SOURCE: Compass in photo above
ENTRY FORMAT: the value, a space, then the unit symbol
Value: 200 °
